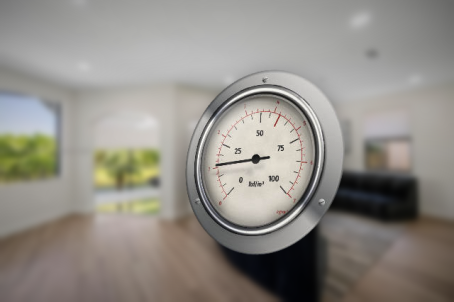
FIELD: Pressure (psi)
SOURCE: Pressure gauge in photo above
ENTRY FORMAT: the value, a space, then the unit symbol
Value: 15 psi
